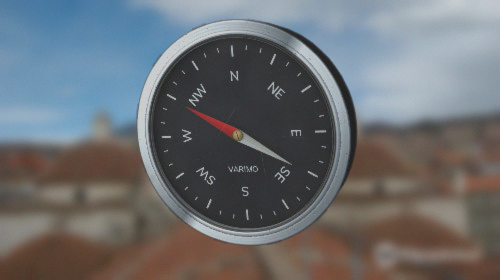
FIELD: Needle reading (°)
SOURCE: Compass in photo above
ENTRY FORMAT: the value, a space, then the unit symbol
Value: 300 °
